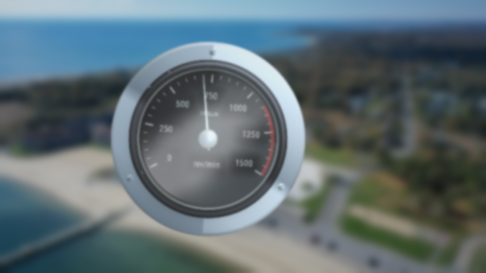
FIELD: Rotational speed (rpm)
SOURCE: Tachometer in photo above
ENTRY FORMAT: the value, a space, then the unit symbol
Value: 700 rpm
